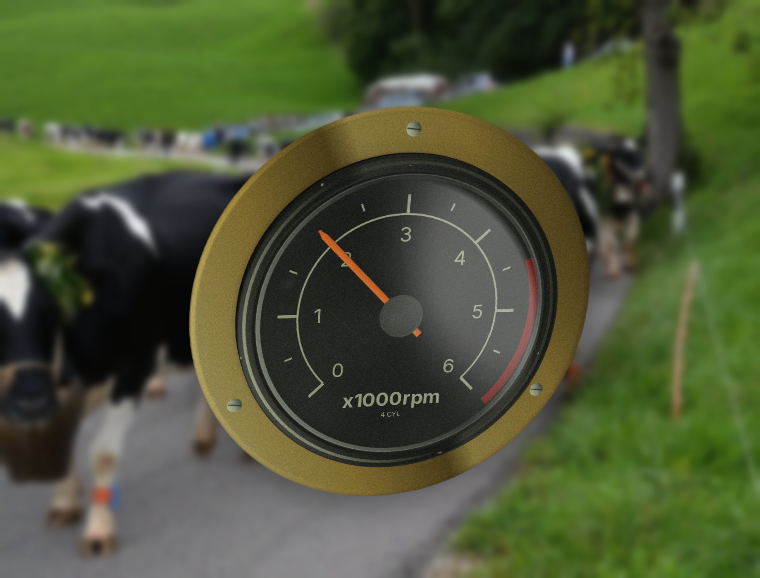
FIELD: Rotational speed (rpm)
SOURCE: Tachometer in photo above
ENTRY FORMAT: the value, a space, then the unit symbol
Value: 2000 rpm
